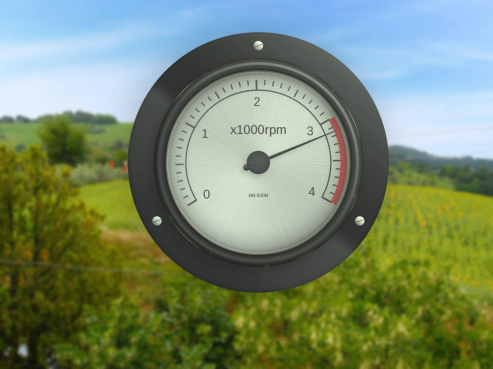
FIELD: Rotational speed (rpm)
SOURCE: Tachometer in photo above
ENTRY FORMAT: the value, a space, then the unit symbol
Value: 3150 rpm
